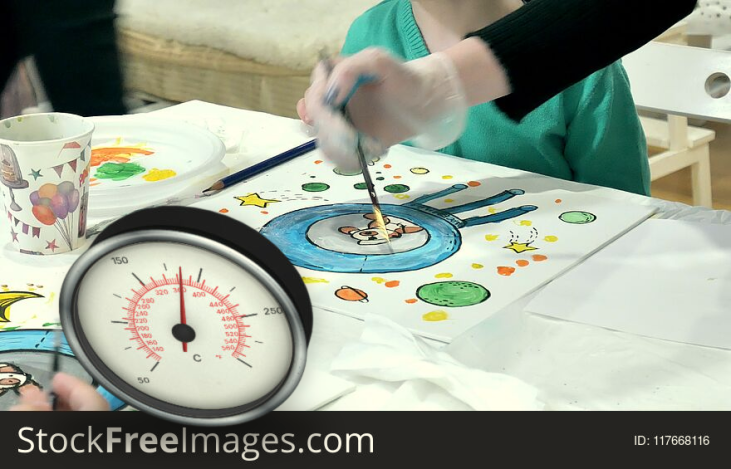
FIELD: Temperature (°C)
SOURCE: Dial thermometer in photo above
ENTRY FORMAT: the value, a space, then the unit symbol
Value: 187.5 °C
